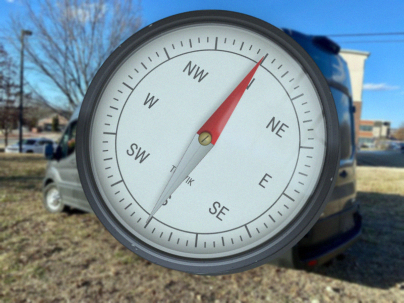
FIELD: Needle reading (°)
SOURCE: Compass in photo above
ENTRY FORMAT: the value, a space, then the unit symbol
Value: 0 °
